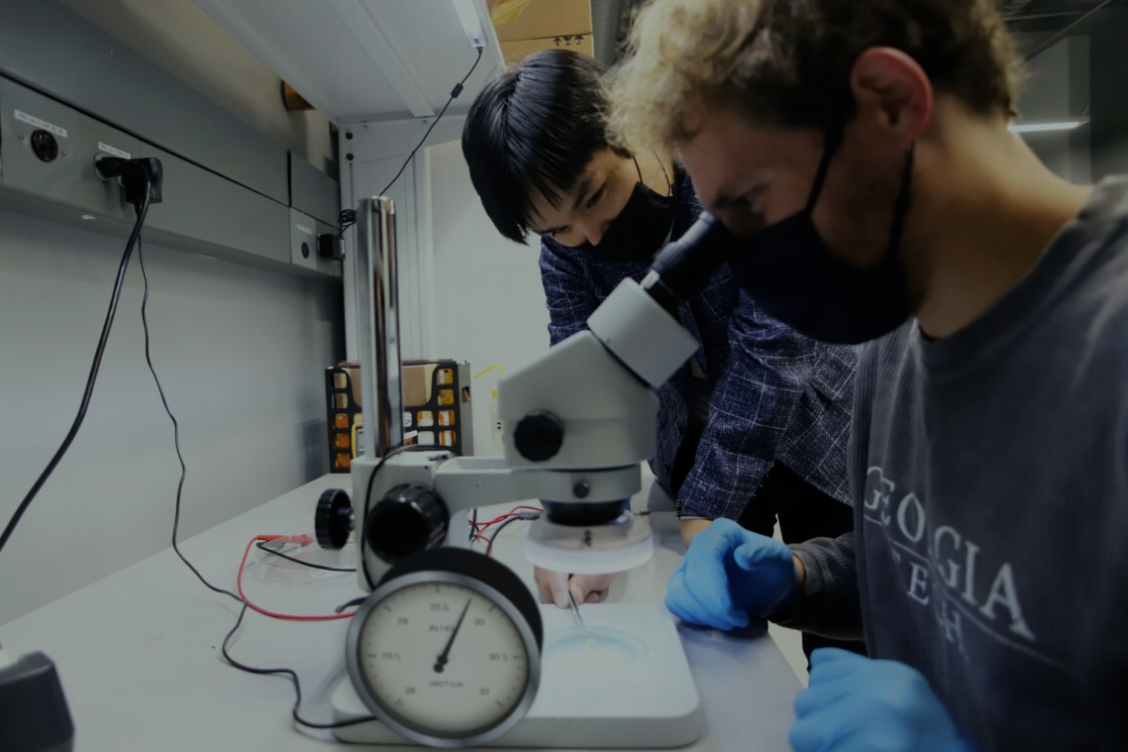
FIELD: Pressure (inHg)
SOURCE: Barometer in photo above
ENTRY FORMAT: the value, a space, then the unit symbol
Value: 29.8 inHg
